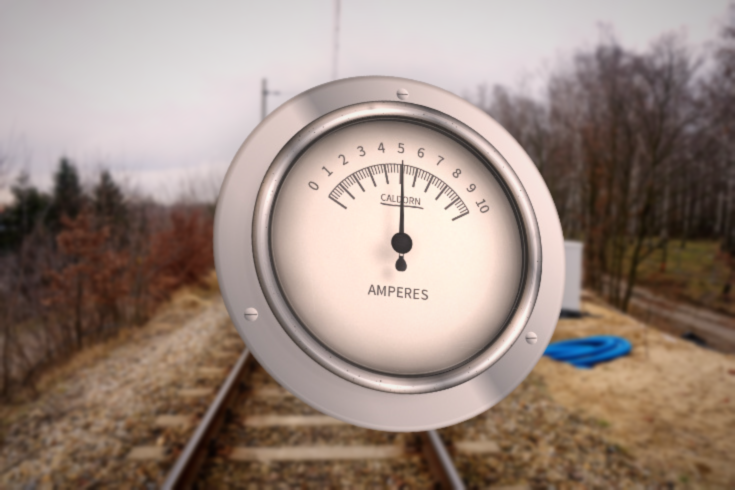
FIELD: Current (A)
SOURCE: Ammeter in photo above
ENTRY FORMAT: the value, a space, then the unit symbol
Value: 5 A
